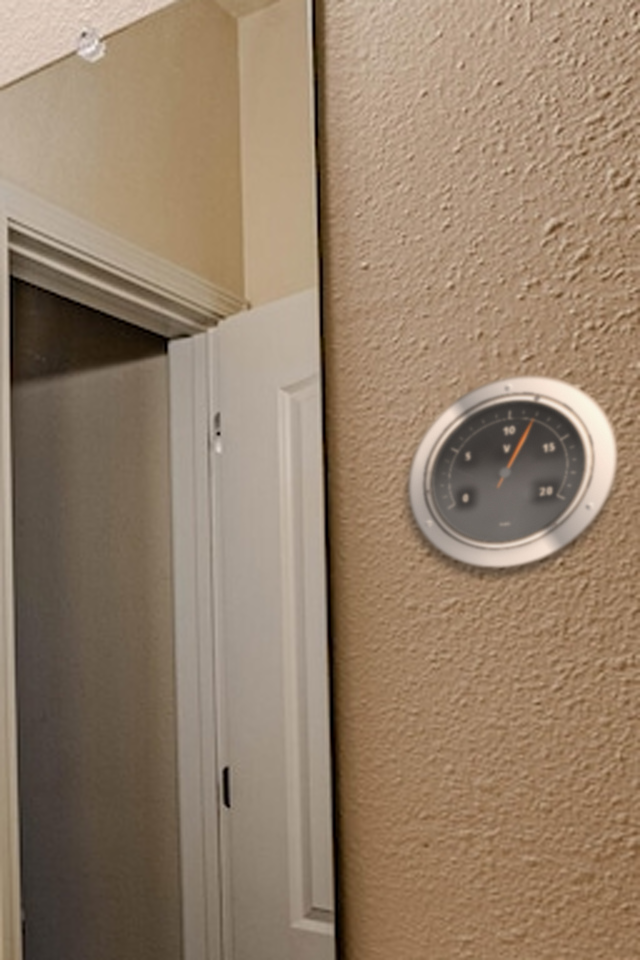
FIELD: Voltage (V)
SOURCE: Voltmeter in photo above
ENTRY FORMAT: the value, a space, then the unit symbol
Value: 12 V
